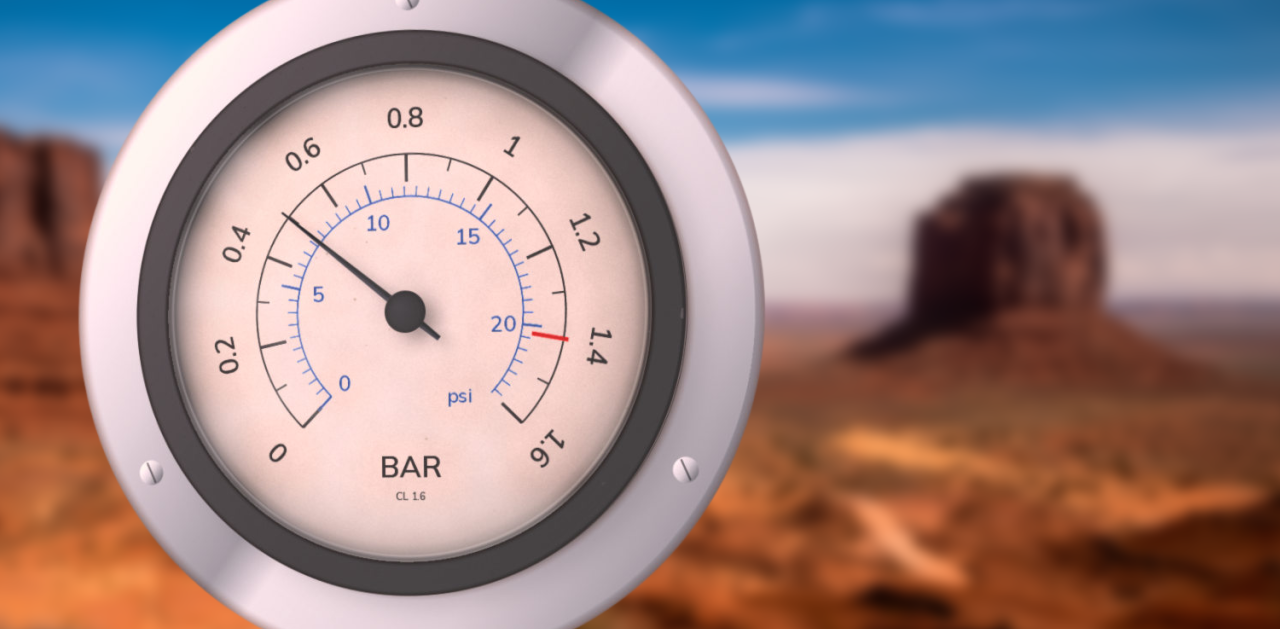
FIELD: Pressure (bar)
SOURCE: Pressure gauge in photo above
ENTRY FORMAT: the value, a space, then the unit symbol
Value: 0.5 bar
